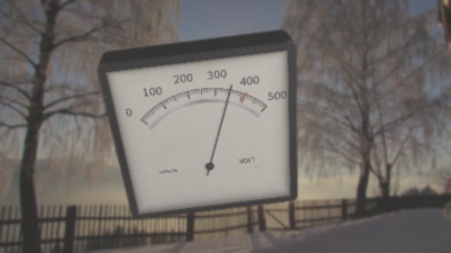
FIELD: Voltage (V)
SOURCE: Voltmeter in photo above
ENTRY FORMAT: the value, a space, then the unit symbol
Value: 350 V
